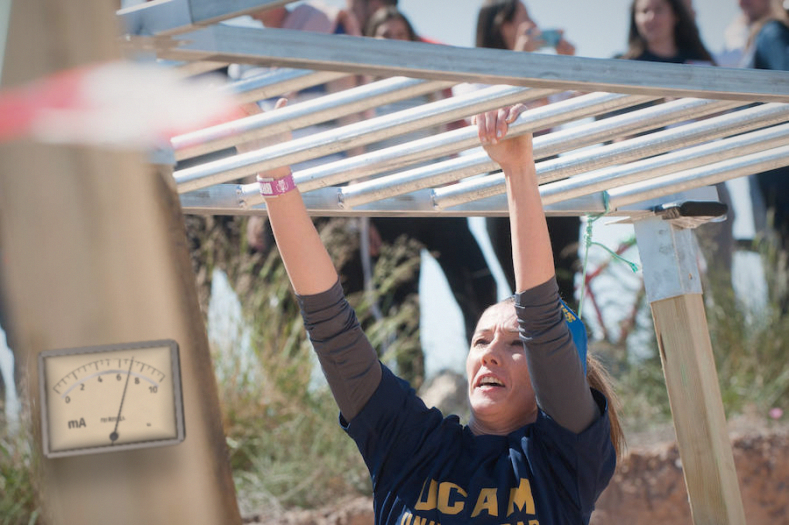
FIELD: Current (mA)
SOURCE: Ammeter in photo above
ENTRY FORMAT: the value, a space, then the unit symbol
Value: 7 mA
